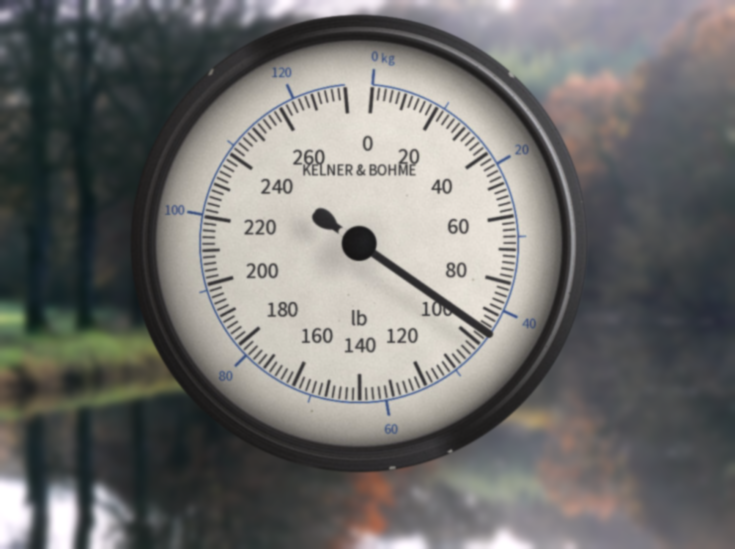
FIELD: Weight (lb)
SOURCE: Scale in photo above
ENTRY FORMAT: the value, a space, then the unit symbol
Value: 96 lb
